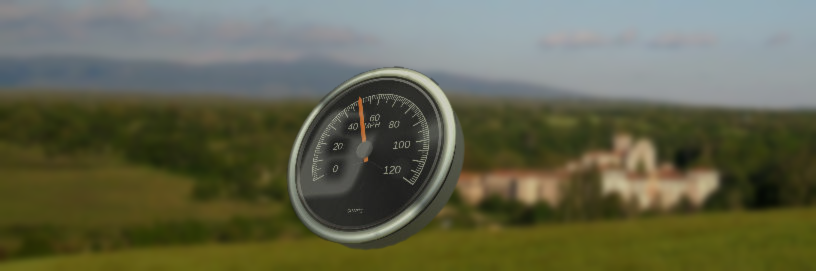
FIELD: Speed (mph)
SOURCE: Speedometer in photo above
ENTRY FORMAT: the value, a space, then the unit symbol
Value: 50 mph
